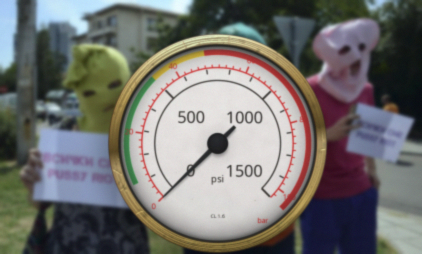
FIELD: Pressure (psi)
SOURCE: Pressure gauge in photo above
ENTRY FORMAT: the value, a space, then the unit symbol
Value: 0 psi
